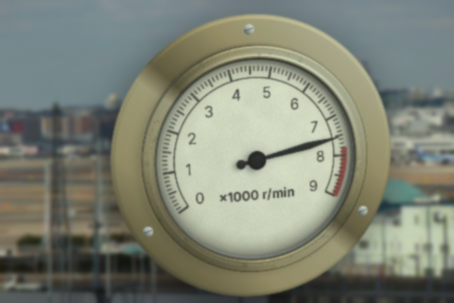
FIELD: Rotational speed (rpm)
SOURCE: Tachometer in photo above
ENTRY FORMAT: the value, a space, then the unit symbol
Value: 7500 rpm
